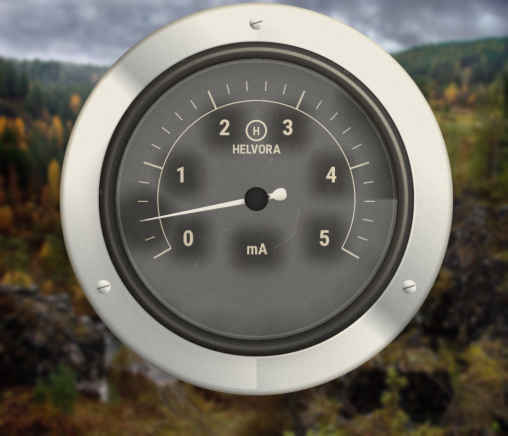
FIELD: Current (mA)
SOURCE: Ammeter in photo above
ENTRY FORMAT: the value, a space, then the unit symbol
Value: 0.4 mA
